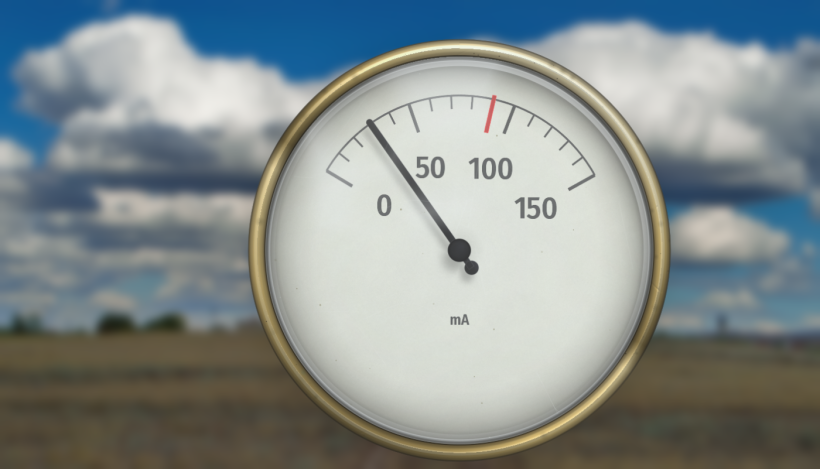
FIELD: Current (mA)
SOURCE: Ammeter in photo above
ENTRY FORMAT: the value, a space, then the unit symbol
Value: 30 mA
